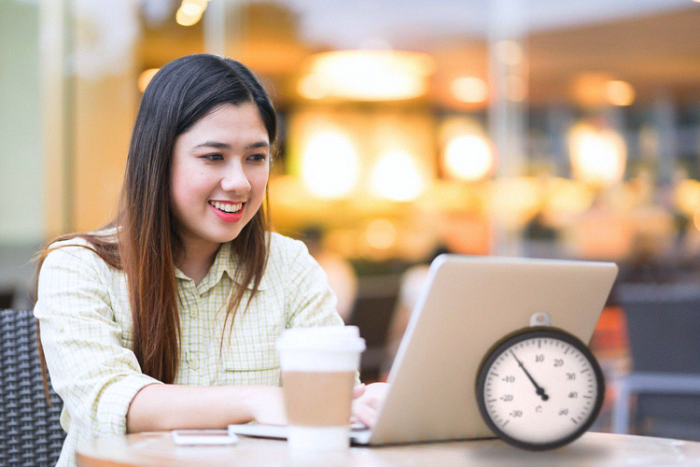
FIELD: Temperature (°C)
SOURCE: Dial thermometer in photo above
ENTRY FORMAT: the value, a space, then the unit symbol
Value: 0 °C
